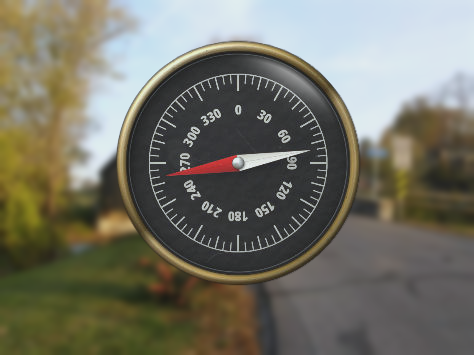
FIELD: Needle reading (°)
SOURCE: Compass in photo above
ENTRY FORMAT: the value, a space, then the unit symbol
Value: 260 °
